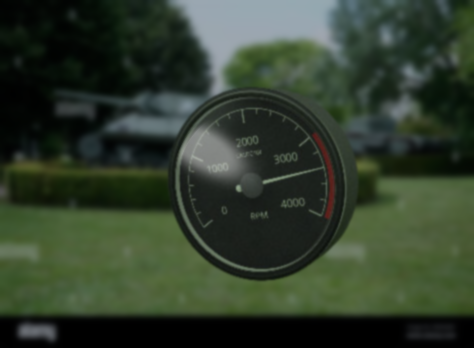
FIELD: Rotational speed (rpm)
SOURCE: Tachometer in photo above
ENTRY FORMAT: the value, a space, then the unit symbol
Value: 3400 rpm
